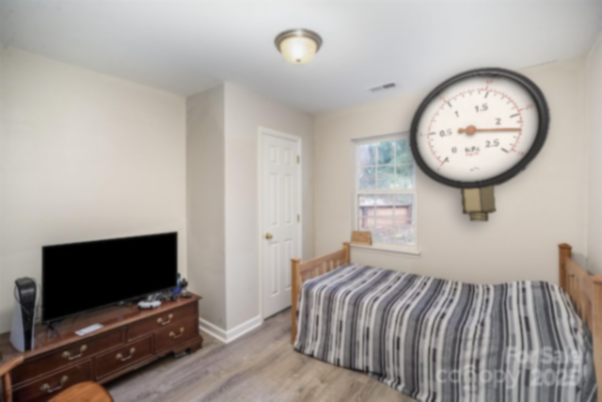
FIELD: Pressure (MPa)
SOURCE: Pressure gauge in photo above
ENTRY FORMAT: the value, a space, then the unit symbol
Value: 2.2 MPa
